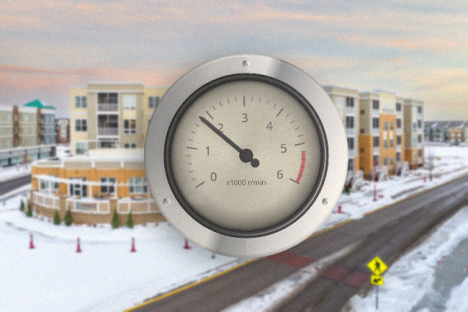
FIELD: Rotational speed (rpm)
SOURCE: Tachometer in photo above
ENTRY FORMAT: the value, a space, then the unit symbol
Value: 1800 rpm
